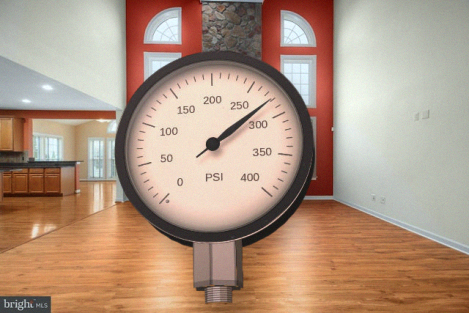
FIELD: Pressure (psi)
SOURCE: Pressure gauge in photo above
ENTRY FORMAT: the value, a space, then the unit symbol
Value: 280 psi
